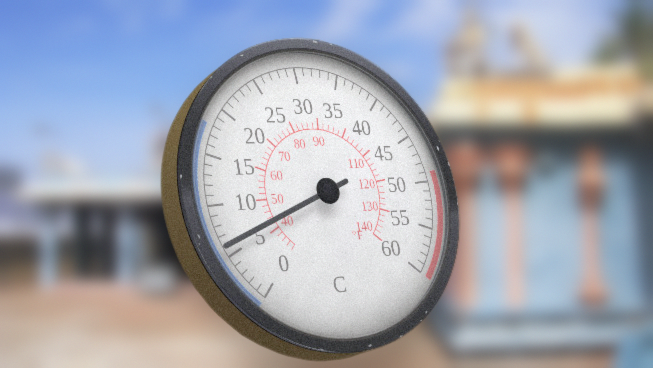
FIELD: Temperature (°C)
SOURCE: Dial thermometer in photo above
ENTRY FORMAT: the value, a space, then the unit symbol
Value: 6 °C
